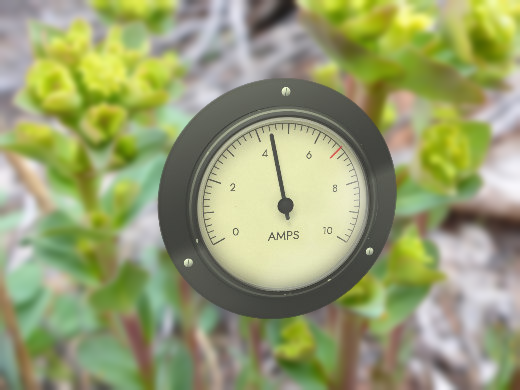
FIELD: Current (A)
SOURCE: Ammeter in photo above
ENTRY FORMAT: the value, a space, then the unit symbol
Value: 4.4 A
